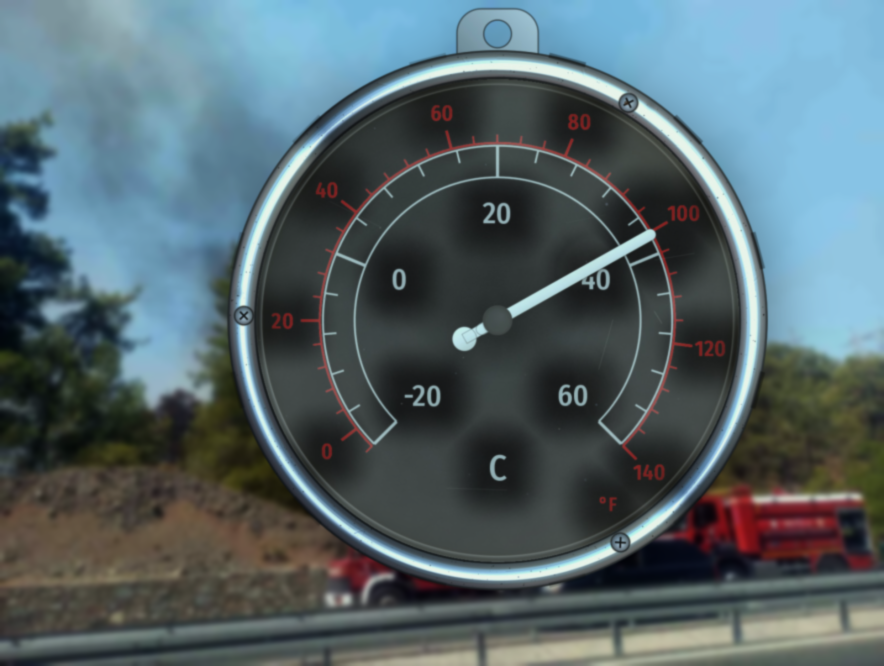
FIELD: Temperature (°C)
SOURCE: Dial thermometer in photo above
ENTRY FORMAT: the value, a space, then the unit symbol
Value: 38 °C
